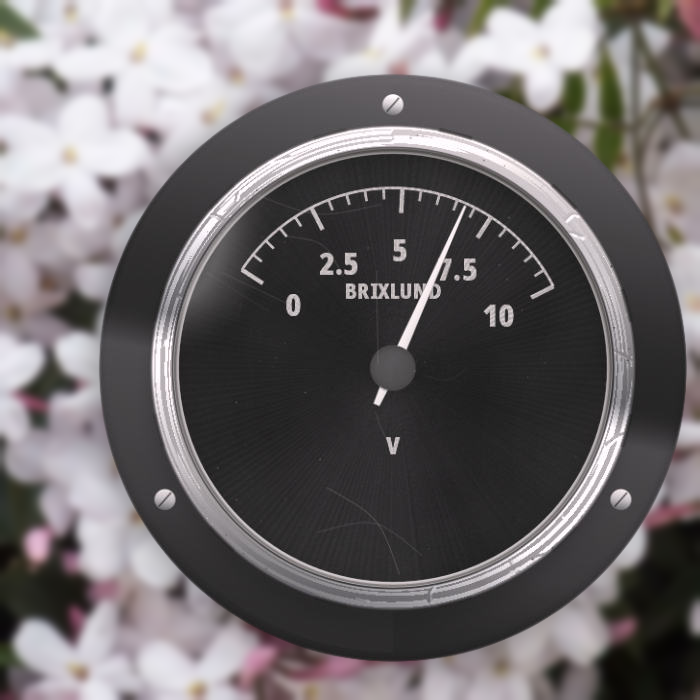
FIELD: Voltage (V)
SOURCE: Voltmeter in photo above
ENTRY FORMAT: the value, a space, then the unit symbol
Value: 6.75 V
